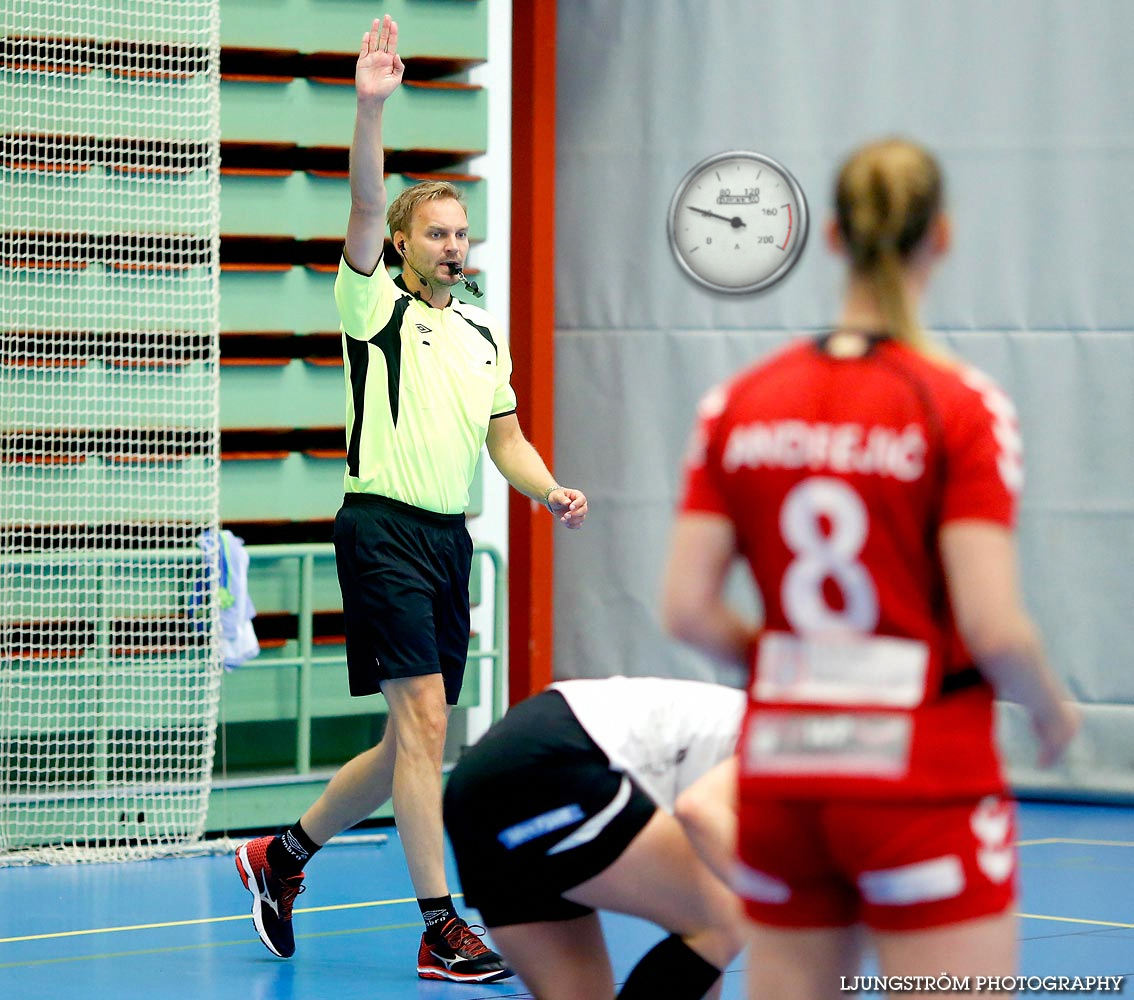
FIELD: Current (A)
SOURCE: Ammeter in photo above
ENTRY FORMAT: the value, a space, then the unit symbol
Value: 40 A
